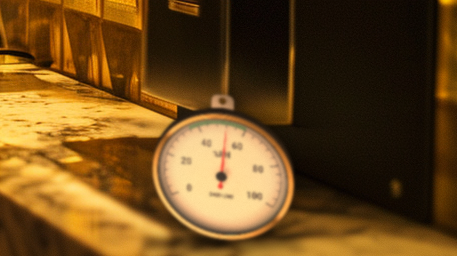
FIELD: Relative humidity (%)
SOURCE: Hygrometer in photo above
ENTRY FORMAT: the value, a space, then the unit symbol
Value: 52 %
